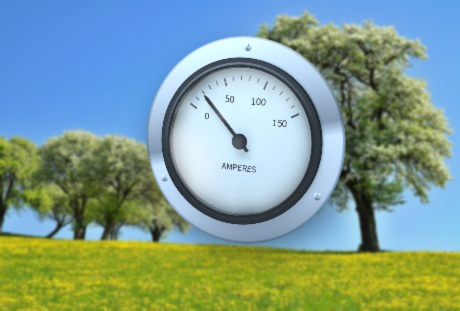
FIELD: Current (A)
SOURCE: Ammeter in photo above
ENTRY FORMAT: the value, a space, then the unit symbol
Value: 20 A
